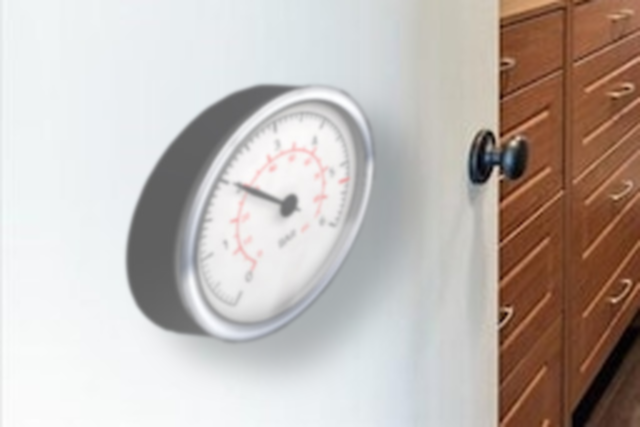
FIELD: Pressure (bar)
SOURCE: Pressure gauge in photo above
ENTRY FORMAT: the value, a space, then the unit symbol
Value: 2 bar
